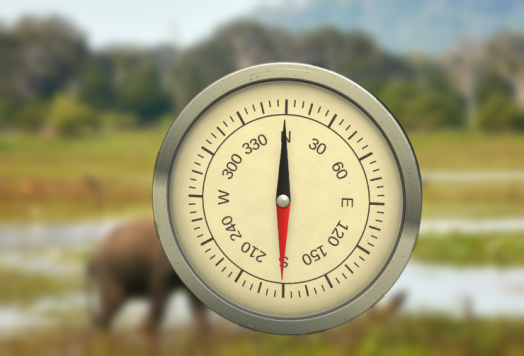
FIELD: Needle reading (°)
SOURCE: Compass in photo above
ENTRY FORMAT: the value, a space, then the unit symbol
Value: 180 °
